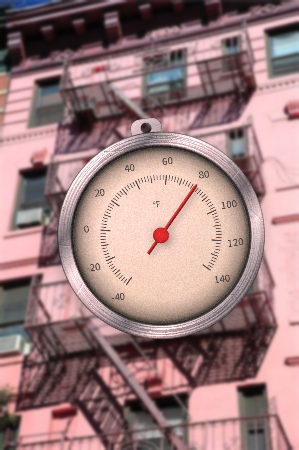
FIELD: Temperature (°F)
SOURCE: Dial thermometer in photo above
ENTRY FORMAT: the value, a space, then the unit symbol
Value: 80 °F
